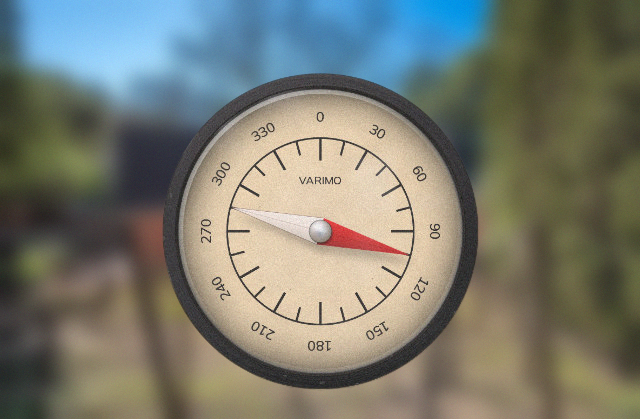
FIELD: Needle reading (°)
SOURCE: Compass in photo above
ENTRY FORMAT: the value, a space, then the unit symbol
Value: 105 °
